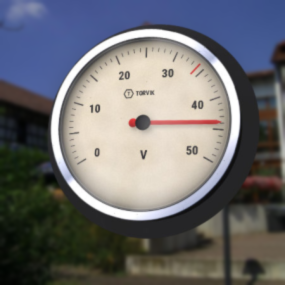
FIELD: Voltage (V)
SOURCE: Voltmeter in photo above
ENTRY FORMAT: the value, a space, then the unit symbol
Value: 44 V
